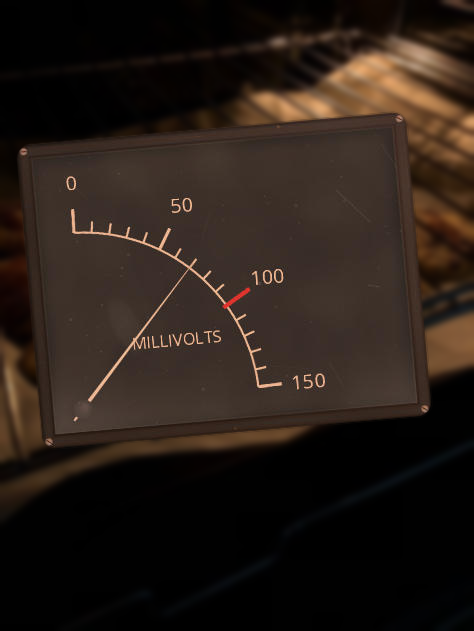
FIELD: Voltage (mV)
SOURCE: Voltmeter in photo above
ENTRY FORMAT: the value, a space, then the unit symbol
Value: 70 mV
